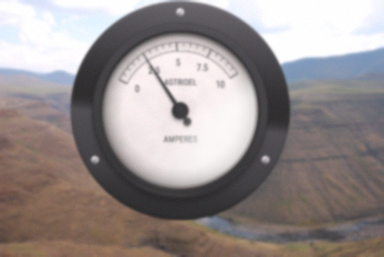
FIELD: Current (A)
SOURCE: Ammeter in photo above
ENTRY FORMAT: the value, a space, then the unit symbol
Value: 2.5 A
